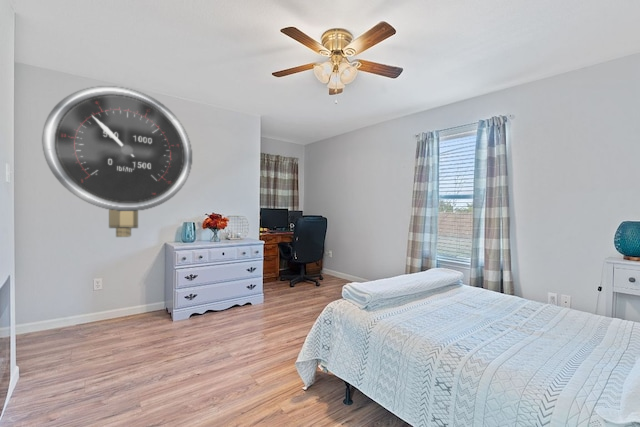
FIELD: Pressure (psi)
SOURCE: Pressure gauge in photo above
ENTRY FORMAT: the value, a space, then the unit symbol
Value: 500 psi
